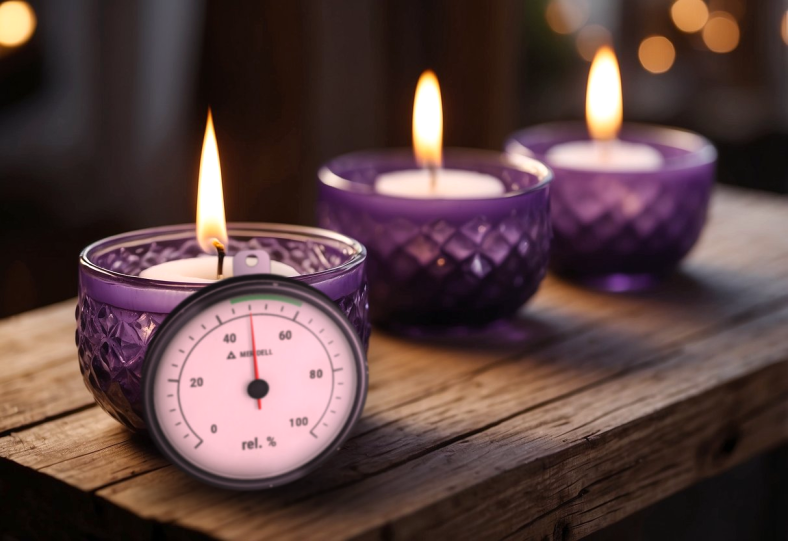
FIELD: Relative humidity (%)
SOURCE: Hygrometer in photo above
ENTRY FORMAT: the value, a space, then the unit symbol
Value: 48 %
